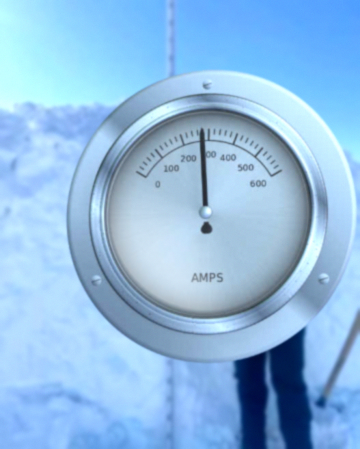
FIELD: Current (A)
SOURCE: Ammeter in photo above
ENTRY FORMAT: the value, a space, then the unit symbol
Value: 280 A
